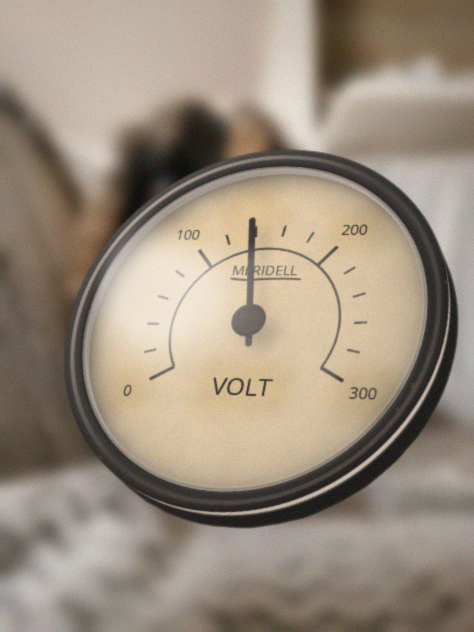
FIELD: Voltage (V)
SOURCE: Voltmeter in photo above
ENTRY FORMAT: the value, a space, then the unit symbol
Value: 140 V
